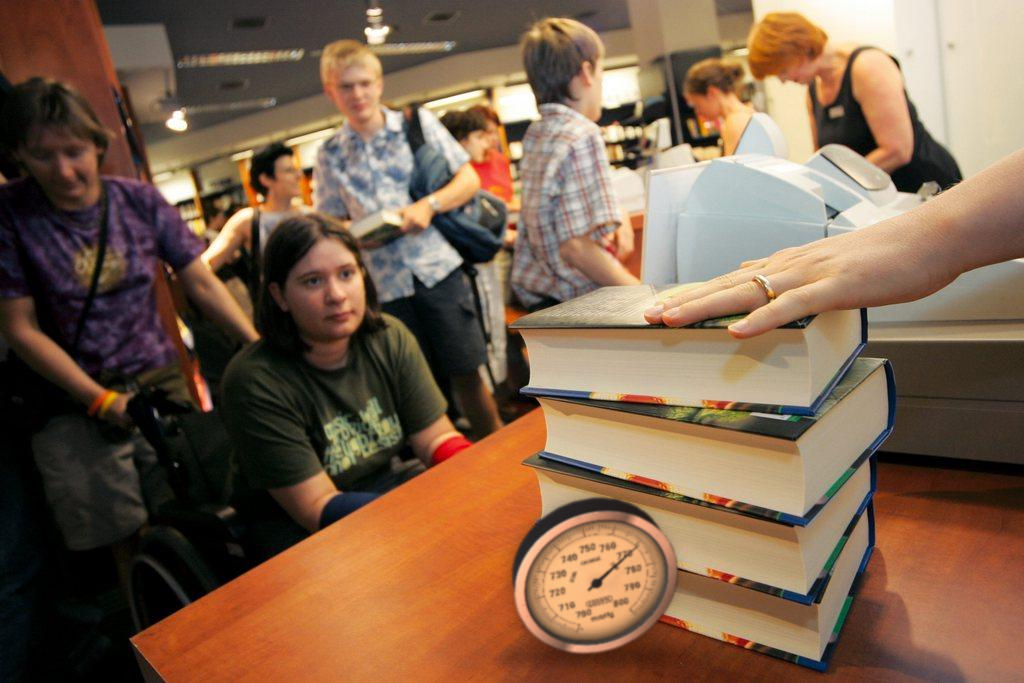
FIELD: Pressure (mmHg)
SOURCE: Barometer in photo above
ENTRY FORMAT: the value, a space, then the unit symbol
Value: 770 mmHg
